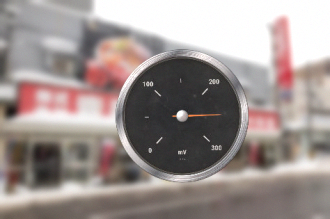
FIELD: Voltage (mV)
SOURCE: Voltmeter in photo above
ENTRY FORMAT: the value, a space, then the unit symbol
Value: 250 mV
